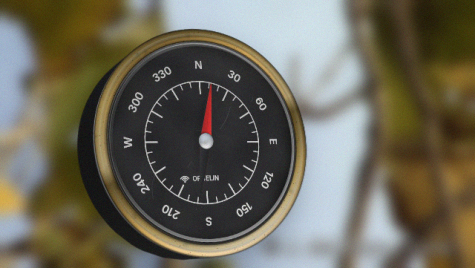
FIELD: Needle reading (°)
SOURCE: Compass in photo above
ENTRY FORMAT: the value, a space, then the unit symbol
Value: 10 °
